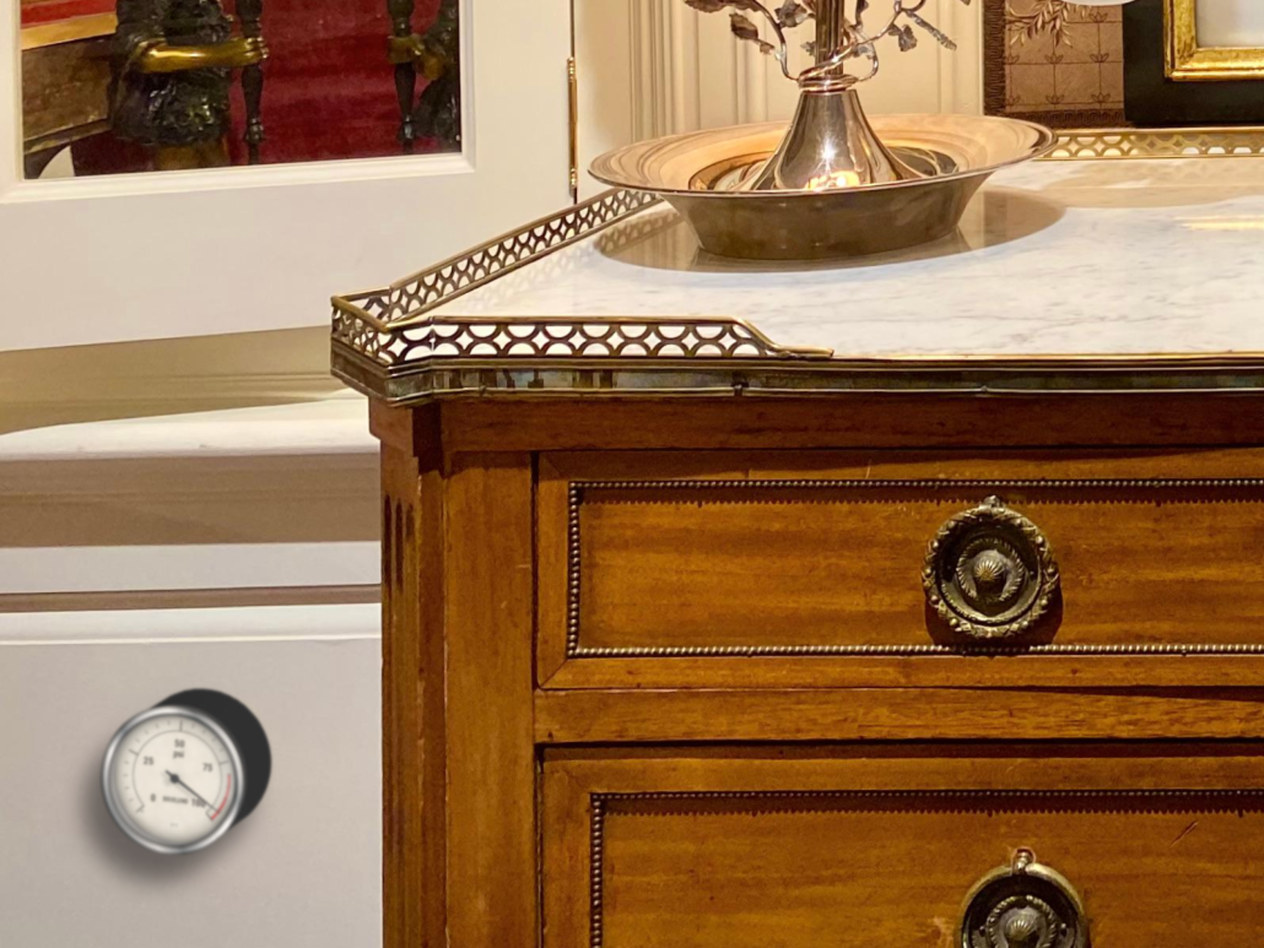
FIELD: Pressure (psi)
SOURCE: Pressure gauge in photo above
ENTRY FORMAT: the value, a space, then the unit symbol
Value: 95 psi
